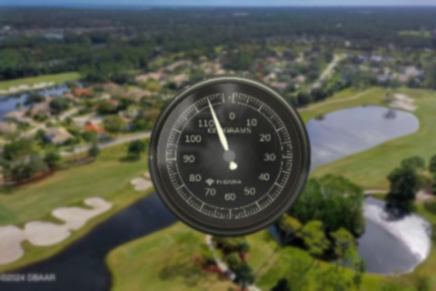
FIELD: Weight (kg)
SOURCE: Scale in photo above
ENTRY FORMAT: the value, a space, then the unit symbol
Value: 115 kg
